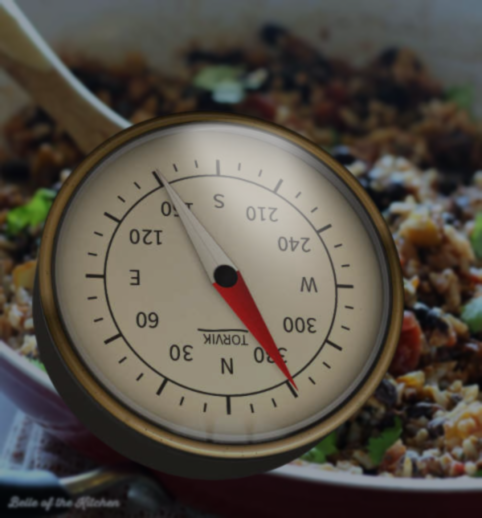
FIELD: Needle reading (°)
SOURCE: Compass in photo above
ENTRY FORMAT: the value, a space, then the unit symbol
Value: 330 °
